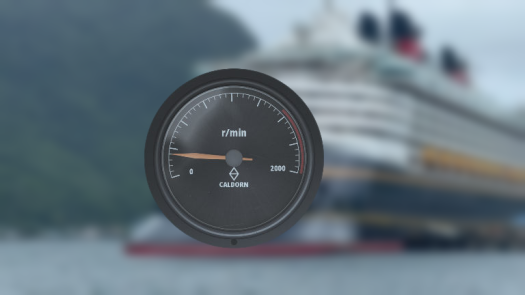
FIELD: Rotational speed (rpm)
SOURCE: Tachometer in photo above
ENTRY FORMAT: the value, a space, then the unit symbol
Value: 200 rpm
